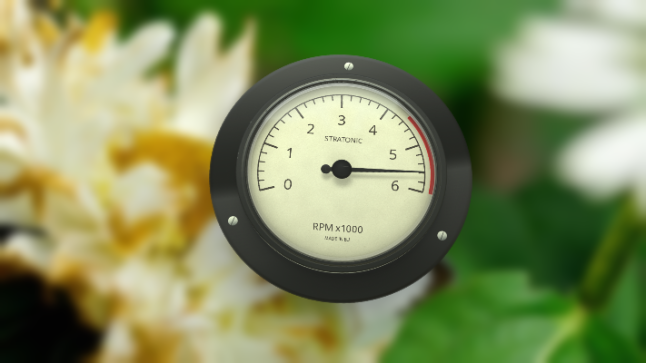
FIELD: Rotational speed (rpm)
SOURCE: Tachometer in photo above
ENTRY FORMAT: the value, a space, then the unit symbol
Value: 5600 rpm
